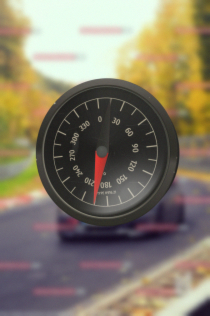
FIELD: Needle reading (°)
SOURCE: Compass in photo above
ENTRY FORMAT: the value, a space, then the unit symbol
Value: 195 °
